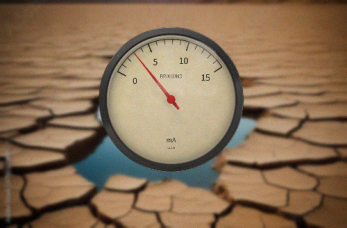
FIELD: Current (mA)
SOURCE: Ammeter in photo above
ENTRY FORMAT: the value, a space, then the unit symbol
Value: 3 mA
